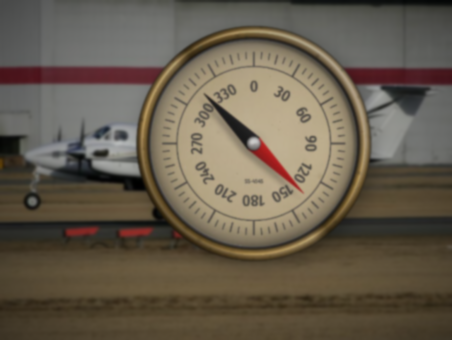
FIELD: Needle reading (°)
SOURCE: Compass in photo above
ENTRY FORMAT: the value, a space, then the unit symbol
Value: 135 °
